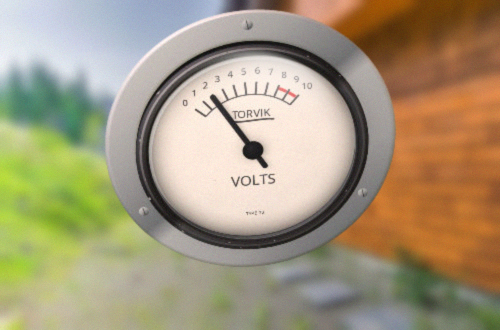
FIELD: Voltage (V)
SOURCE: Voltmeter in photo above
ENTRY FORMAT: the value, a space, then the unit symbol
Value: 2 V
